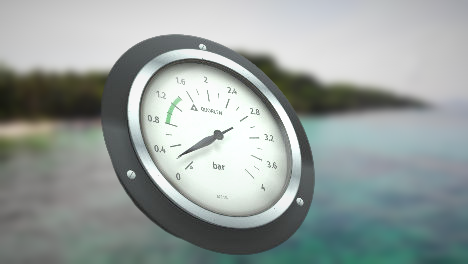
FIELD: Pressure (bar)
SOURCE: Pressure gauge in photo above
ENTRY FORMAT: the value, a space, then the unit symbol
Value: 0.2 bar
